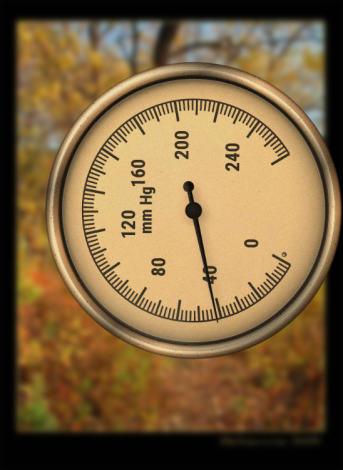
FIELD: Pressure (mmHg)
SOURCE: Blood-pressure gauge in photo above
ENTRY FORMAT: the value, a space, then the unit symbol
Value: 42 mmHg
